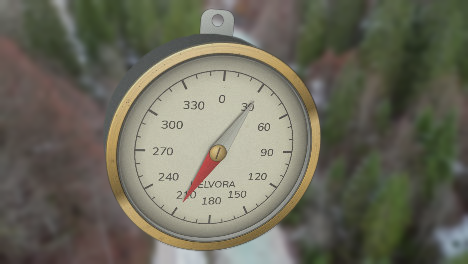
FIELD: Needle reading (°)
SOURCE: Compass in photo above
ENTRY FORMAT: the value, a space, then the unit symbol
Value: 210 °
